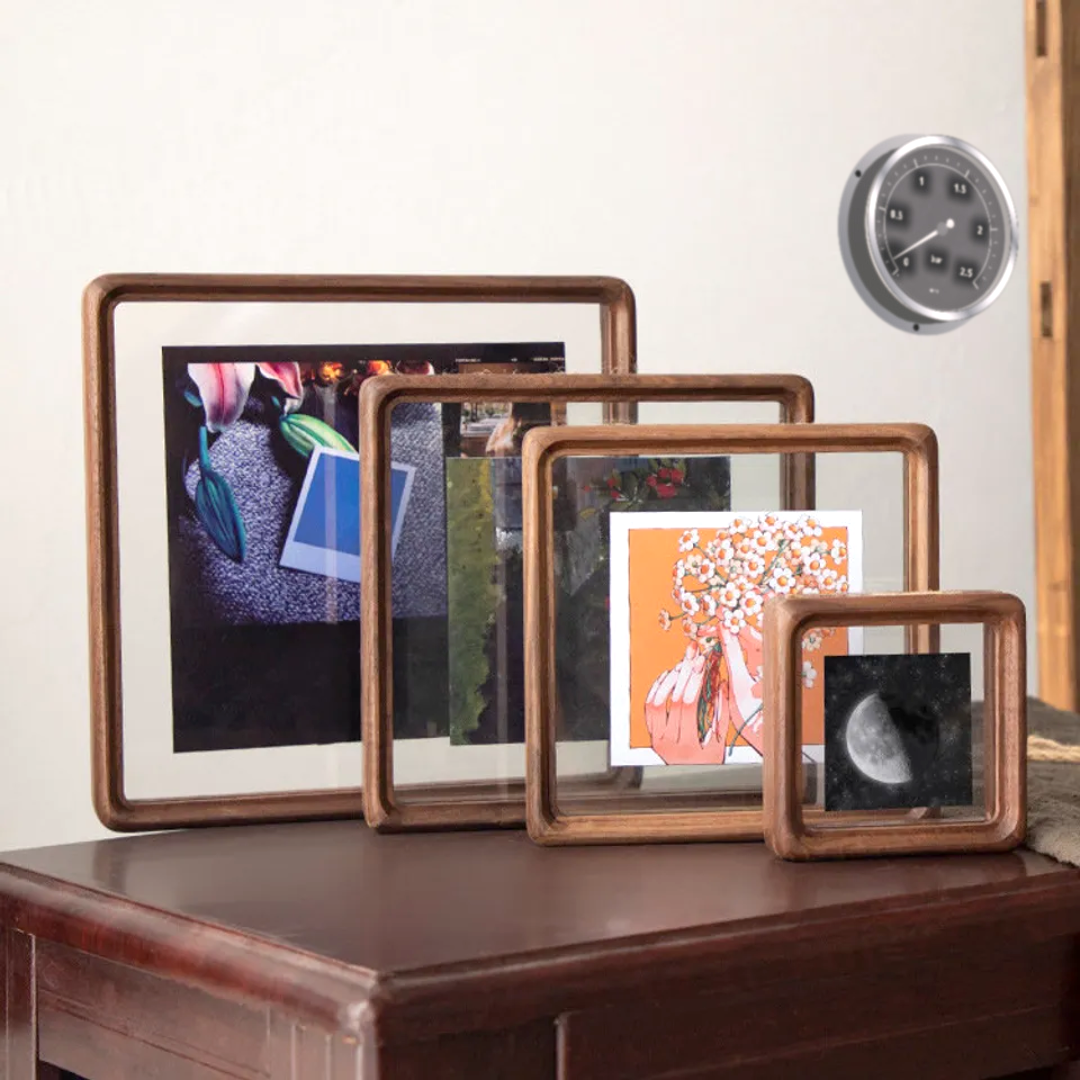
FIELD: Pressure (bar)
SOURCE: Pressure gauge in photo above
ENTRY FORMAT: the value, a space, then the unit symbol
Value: 0.1 bar
